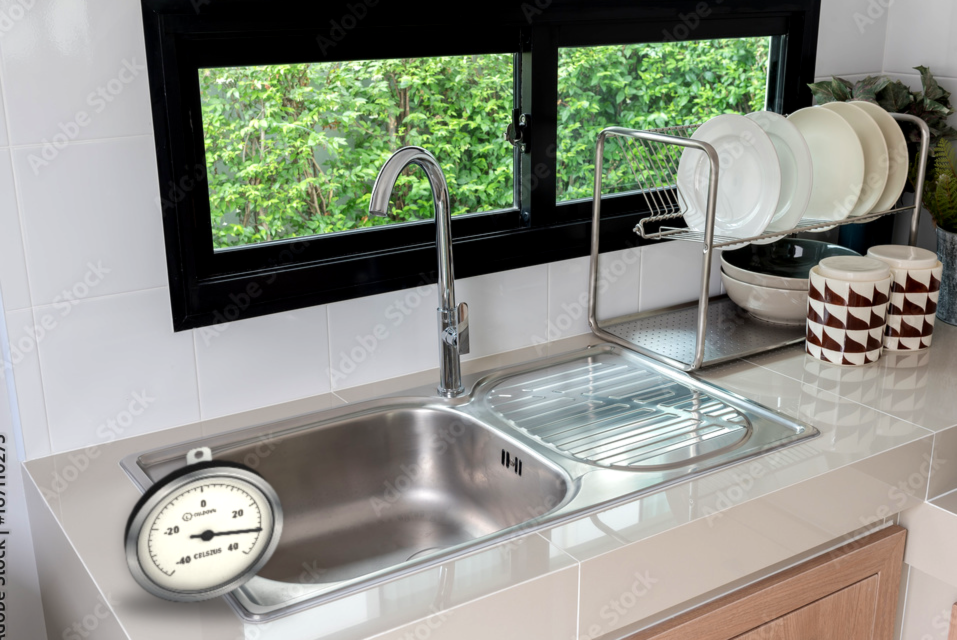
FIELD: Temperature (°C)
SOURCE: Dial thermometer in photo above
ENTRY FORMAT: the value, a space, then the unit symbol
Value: 30 °C
